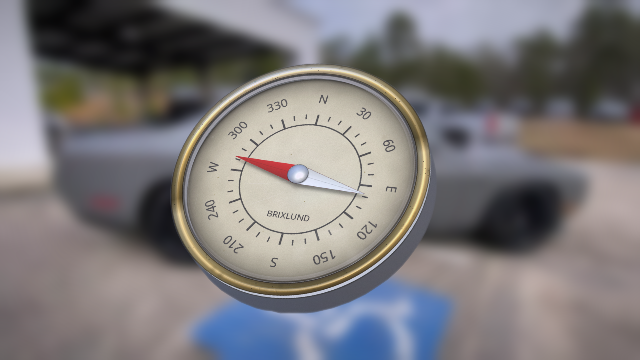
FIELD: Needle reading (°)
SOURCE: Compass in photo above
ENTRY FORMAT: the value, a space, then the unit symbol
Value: 280 °
